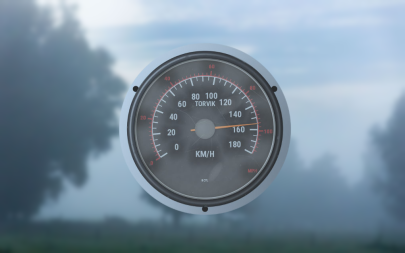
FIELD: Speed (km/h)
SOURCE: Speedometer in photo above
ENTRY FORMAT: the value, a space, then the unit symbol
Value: 155 km/h
